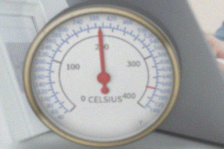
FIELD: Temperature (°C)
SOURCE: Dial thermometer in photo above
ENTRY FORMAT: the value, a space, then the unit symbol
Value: 200 °C
